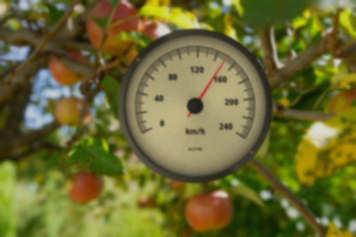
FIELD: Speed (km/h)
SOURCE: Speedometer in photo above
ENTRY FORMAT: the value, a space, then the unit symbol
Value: 150 km/h
